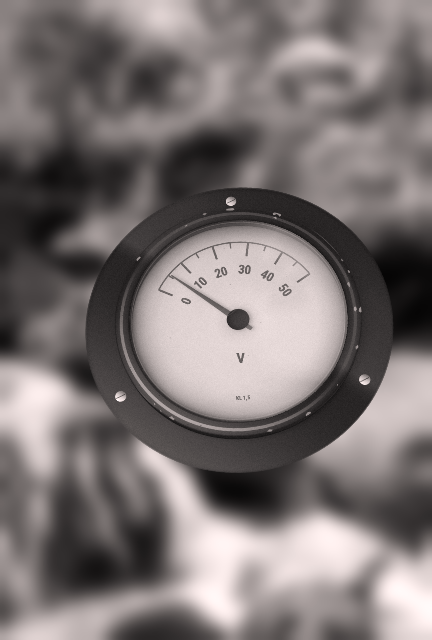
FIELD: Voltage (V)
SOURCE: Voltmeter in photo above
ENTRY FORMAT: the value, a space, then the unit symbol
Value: 5 V
